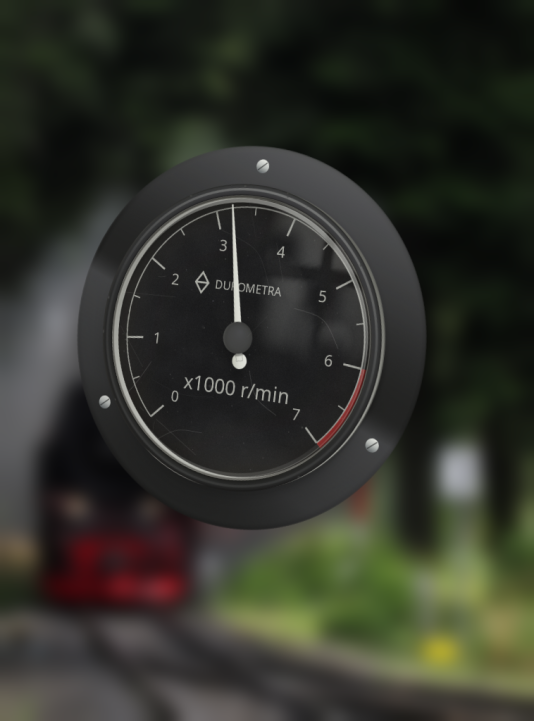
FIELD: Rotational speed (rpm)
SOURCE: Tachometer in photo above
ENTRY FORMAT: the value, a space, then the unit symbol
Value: 3250 rpm
